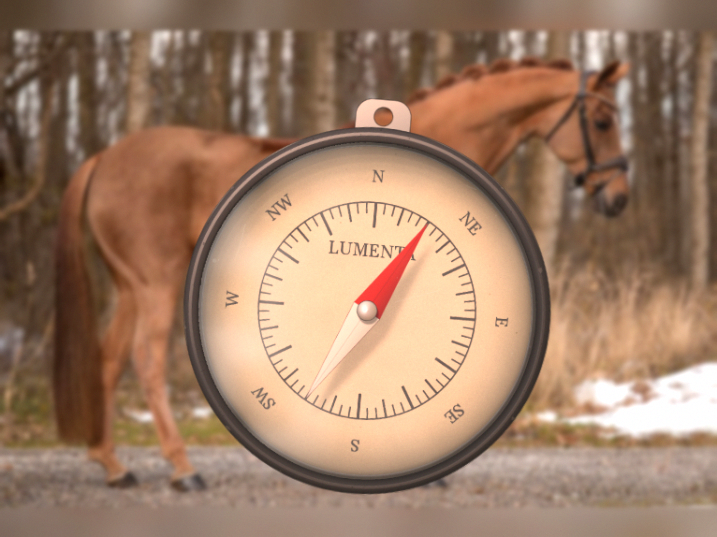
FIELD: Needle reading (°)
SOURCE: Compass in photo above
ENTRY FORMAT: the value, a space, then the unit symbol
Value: 30 °
